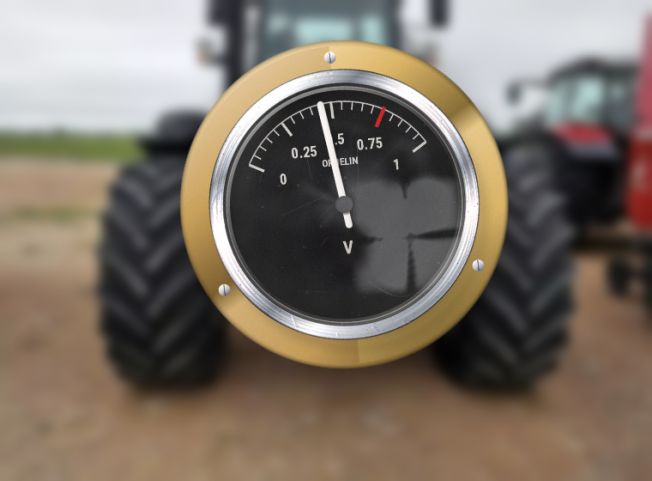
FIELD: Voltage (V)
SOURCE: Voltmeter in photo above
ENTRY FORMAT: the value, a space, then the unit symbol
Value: 0.45 V
